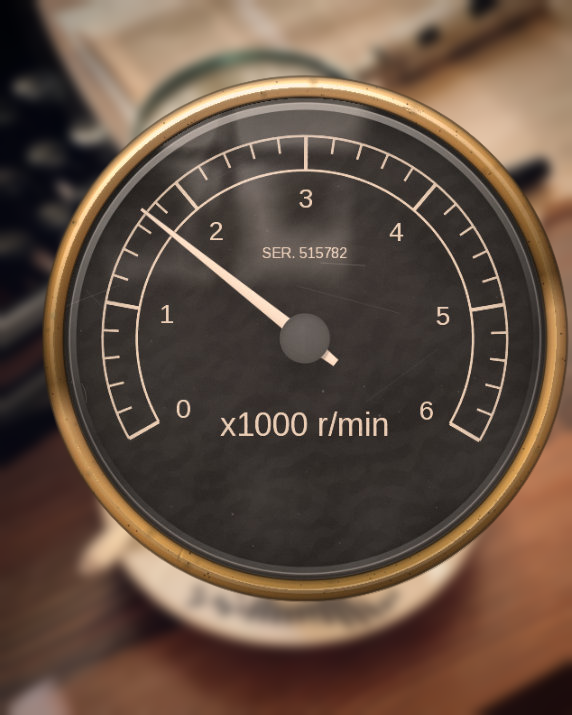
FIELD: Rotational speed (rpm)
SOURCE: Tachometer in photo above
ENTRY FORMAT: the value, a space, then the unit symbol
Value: 1700 rpm
